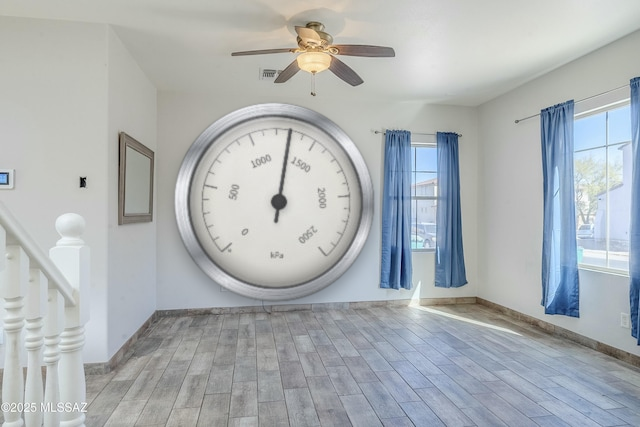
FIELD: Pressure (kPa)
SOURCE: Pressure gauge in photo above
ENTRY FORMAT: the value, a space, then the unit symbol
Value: 1300 kPa
